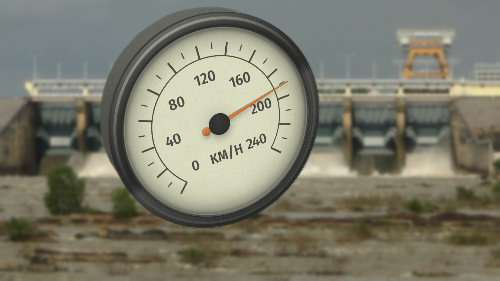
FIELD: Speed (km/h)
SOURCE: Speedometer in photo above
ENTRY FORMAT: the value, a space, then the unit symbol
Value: 190 km/h
